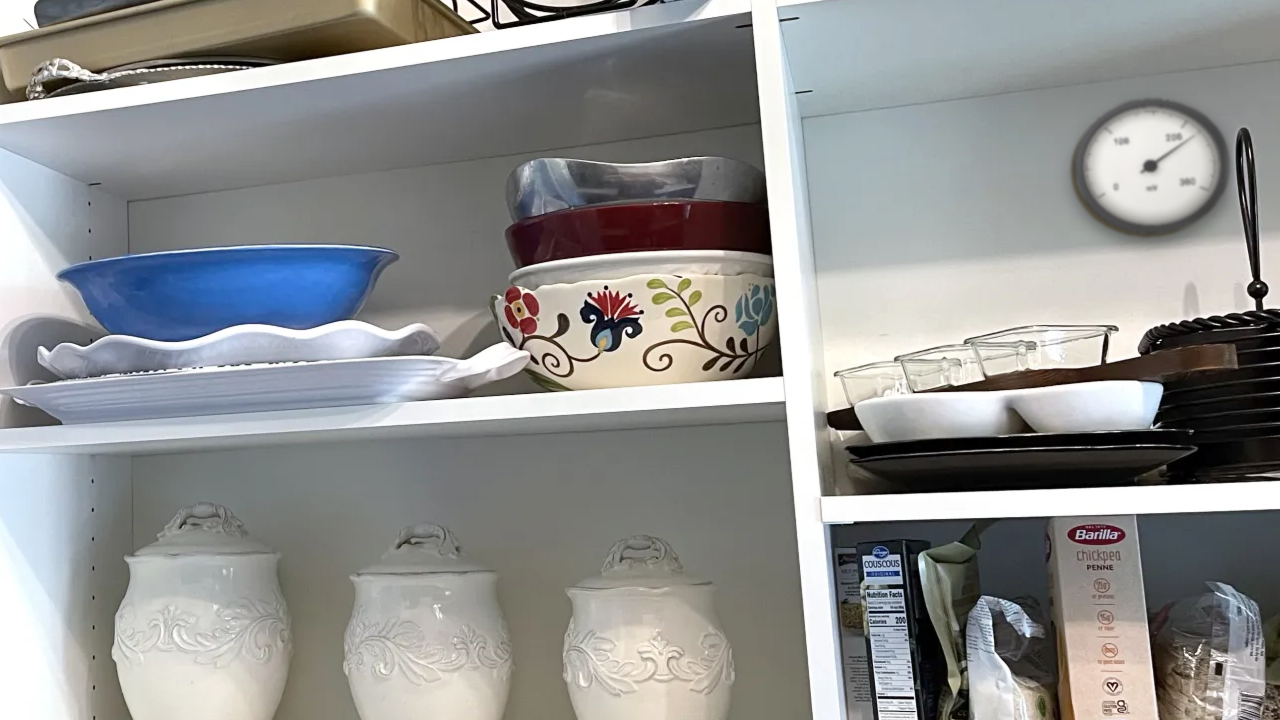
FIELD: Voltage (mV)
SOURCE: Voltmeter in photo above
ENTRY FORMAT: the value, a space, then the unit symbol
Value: 220 mV
